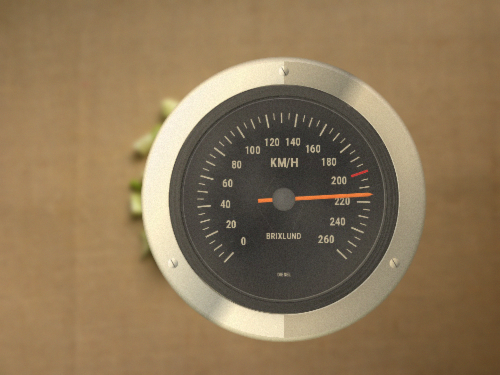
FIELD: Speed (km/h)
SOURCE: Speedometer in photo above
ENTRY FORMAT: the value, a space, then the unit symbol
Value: 215 km/h
